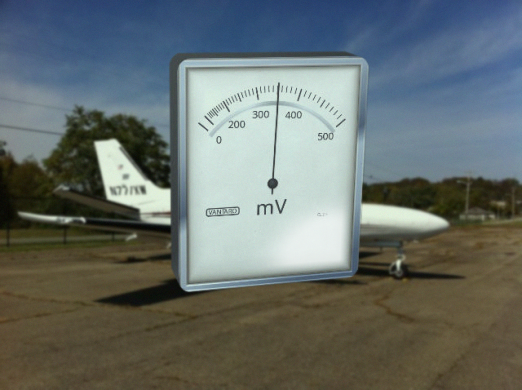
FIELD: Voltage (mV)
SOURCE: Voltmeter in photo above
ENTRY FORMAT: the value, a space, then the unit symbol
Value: 350 mV
